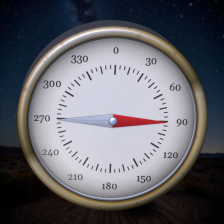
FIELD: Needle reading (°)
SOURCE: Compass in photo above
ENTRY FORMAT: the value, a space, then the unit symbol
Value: 90 °
